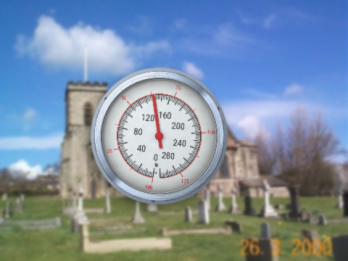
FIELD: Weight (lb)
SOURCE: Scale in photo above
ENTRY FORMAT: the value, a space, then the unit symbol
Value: 140 lb
